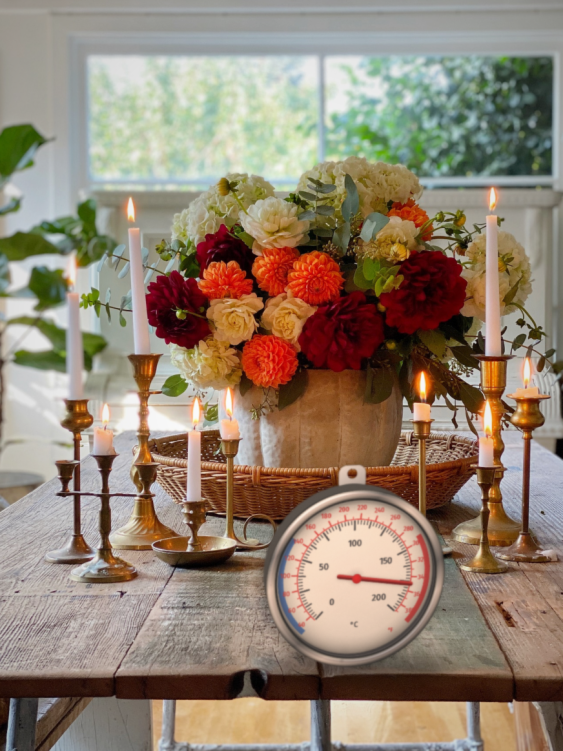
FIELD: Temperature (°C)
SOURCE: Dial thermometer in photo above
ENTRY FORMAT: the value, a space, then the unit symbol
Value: 175 °C
